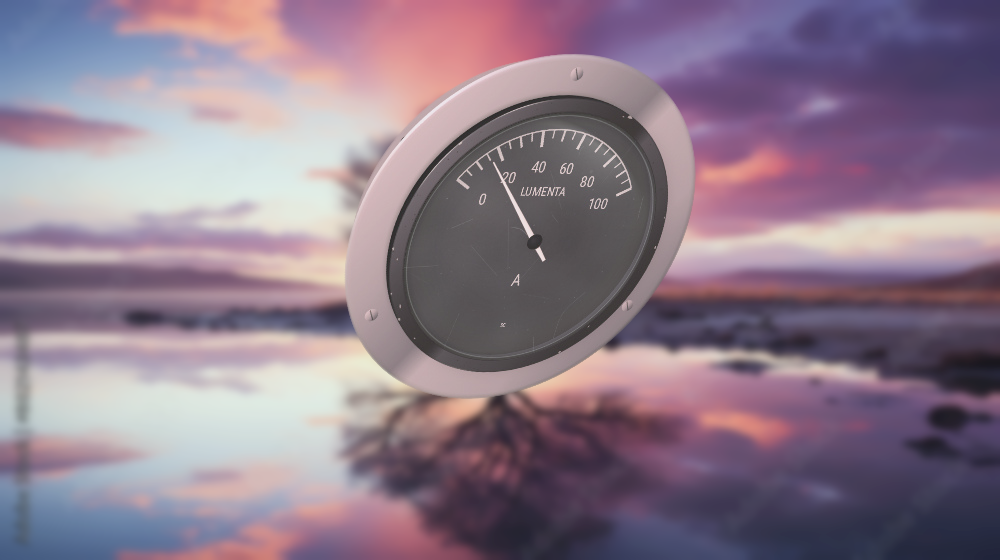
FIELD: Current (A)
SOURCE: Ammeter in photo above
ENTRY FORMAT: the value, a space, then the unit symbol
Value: 15 A
